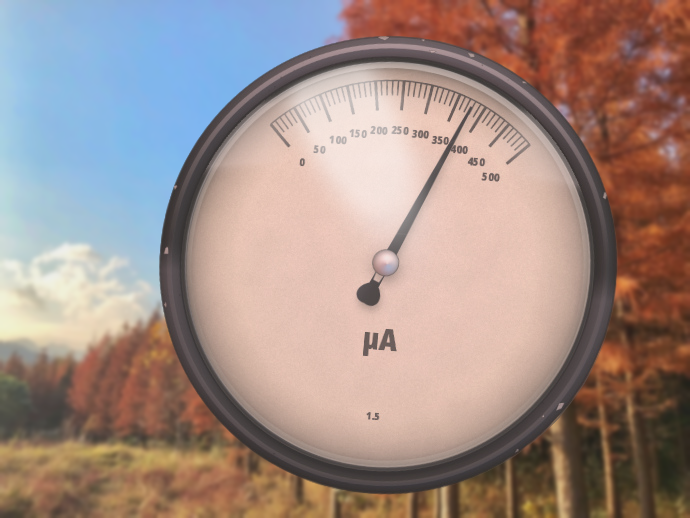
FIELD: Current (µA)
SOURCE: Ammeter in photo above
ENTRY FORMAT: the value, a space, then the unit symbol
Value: 380 µA
